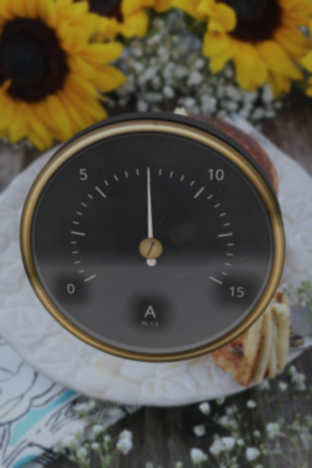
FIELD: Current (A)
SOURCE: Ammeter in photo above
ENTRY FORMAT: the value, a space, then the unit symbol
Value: 7.5 A
